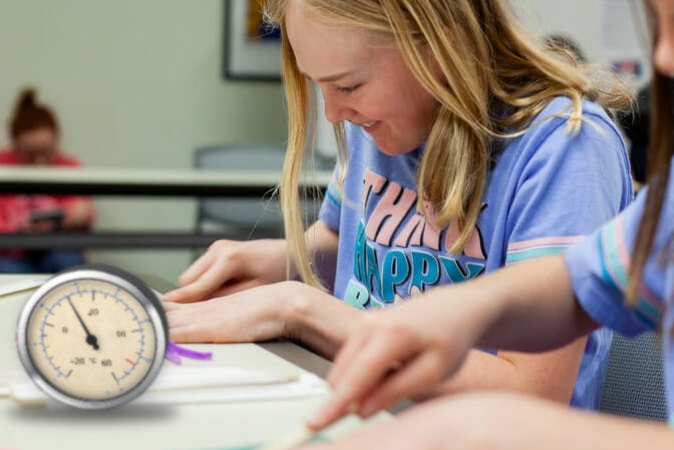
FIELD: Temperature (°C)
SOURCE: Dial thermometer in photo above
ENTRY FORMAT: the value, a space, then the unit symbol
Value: 12 °C
